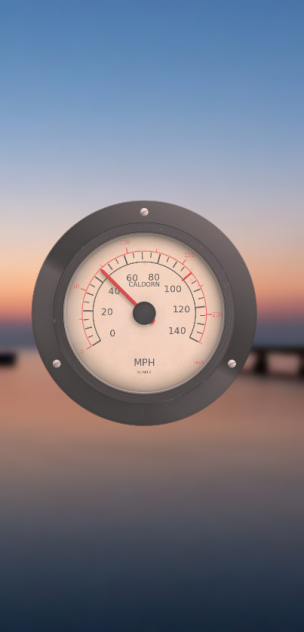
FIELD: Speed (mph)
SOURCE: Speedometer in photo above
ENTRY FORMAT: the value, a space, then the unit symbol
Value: 45 mph
